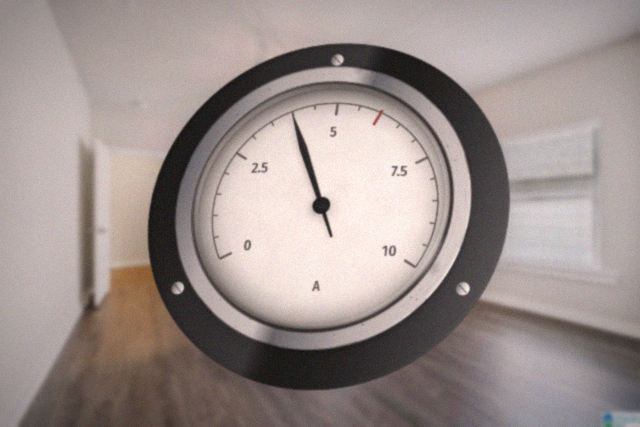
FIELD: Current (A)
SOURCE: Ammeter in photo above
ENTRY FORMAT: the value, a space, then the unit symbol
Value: 4 A
